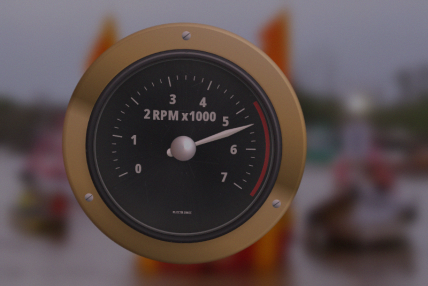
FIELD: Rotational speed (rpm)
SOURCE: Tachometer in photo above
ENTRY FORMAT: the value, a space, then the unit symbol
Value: 5400 rpm
